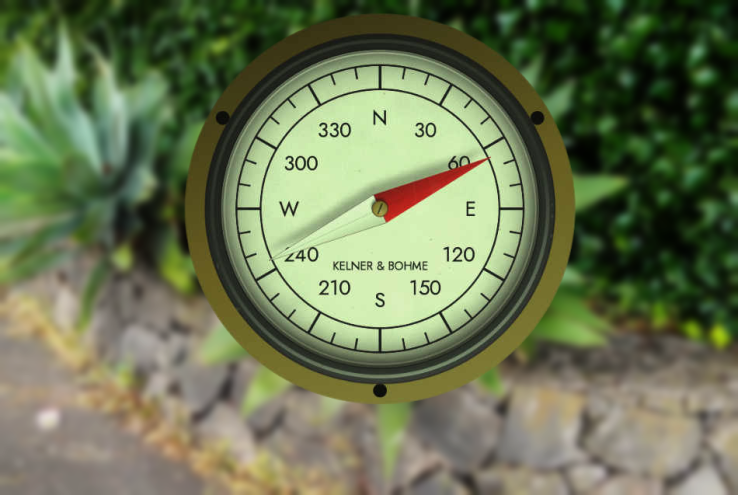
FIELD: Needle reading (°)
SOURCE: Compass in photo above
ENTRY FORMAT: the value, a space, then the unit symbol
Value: 65 °
